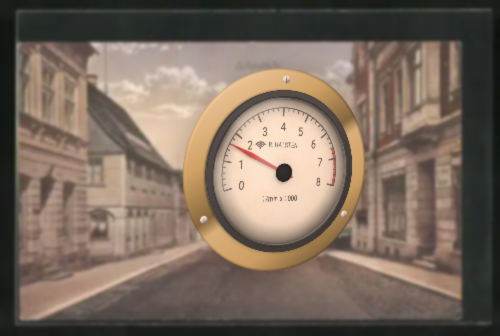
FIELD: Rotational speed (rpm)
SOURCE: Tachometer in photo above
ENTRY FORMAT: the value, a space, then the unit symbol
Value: 1600 rpm
